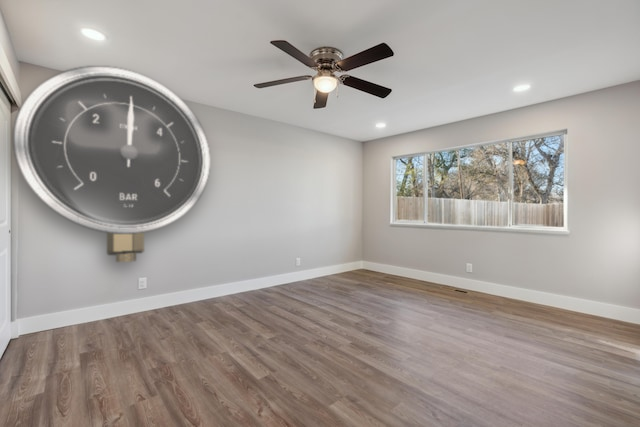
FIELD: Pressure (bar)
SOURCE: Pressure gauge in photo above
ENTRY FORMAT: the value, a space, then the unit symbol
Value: 3 bar
